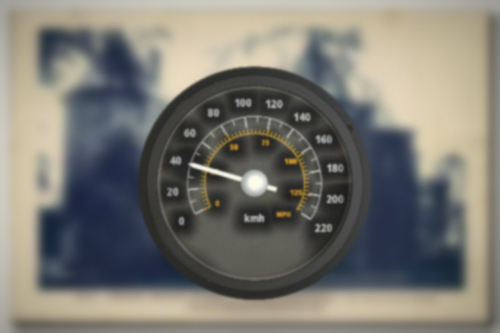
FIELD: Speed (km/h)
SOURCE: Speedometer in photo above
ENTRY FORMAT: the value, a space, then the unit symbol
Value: 40 km/h
